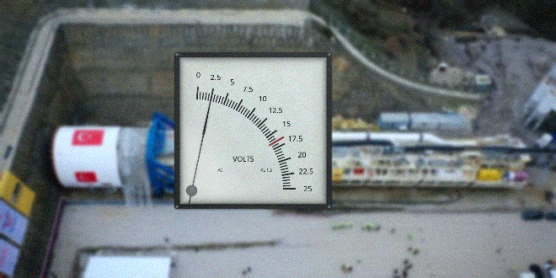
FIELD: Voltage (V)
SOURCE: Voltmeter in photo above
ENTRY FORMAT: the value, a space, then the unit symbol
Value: 2.5 V
